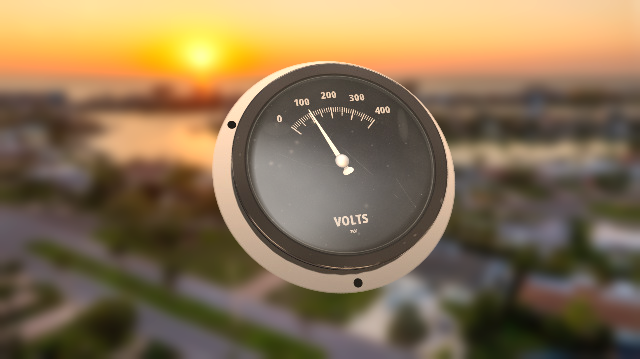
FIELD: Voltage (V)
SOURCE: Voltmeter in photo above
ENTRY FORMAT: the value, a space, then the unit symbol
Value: 100 V
